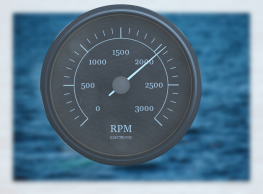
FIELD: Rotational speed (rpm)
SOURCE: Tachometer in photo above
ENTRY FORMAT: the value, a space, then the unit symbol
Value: 2050 rpm
